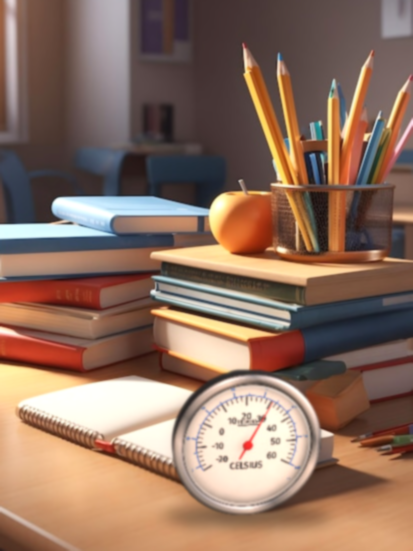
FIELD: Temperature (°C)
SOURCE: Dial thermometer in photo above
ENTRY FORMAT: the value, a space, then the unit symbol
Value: 30 °C
